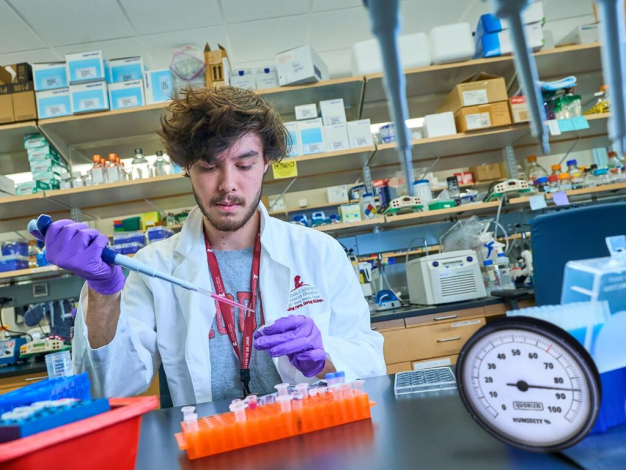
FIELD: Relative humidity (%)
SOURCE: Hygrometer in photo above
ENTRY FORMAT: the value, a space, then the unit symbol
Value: 85 %
